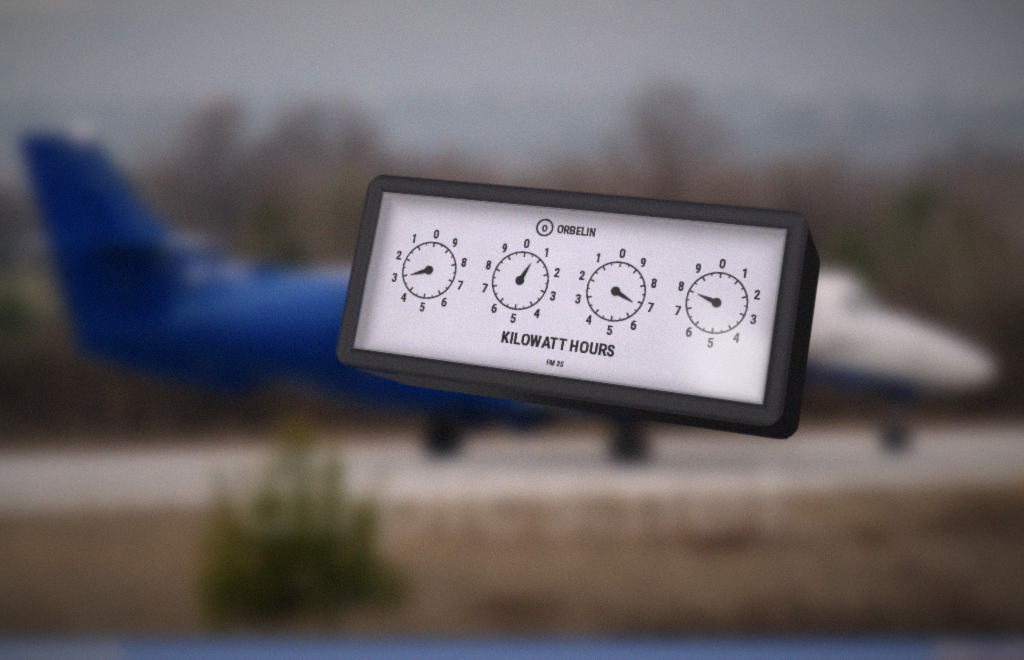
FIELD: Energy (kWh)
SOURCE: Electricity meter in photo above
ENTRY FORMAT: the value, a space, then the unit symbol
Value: 3068 kWh
